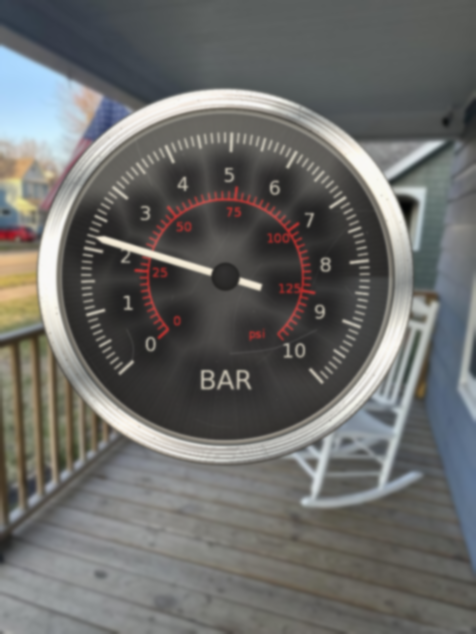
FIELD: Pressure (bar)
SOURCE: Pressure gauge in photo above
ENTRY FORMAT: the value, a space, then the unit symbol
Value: 2.2 bar
